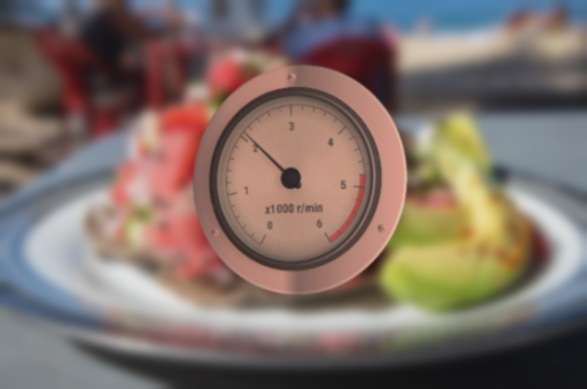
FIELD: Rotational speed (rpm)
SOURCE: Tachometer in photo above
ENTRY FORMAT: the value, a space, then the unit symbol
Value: 2100 rpm
